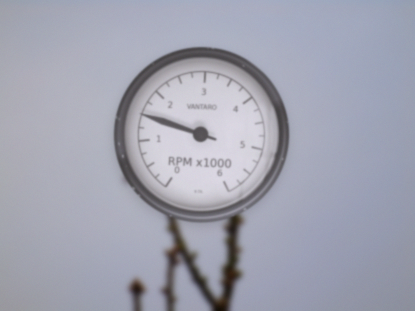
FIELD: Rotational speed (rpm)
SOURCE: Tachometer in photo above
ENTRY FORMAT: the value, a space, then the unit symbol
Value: 1500 rpm
